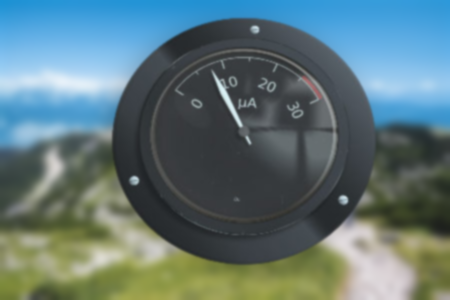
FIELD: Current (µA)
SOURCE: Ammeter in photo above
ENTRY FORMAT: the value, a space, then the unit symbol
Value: 7.5 µA
